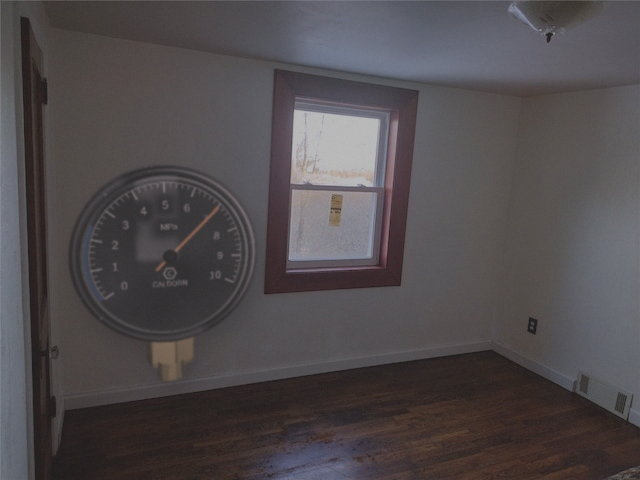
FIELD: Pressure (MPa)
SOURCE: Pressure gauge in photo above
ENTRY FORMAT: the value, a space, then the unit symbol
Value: 7 MPa
